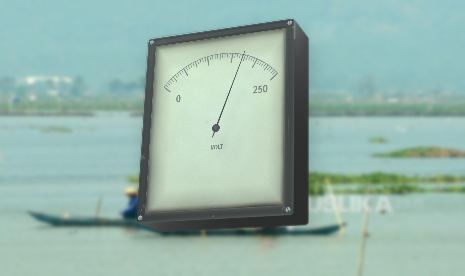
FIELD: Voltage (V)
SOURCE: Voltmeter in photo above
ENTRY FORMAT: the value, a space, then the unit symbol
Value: 175 V
